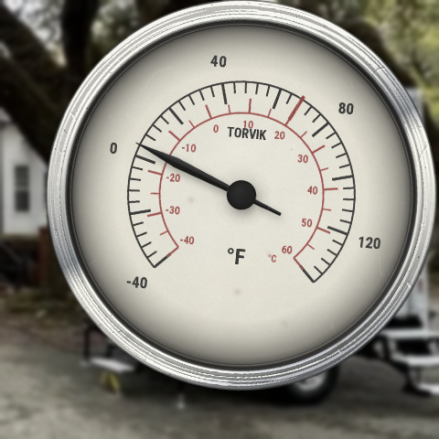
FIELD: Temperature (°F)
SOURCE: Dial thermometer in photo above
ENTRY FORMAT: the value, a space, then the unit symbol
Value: 4 °F
